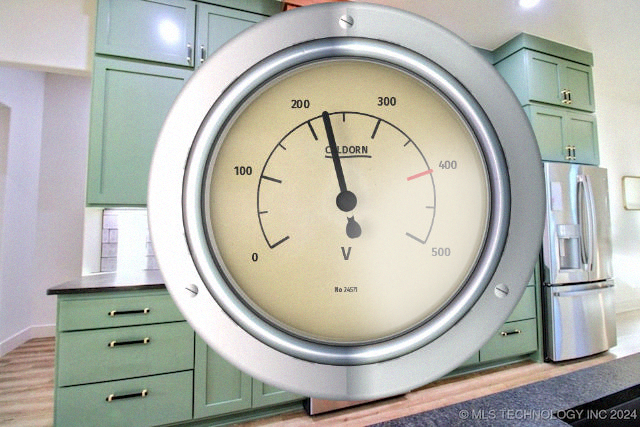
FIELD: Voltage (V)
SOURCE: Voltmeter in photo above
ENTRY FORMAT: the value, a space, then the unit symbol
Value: 225 V
